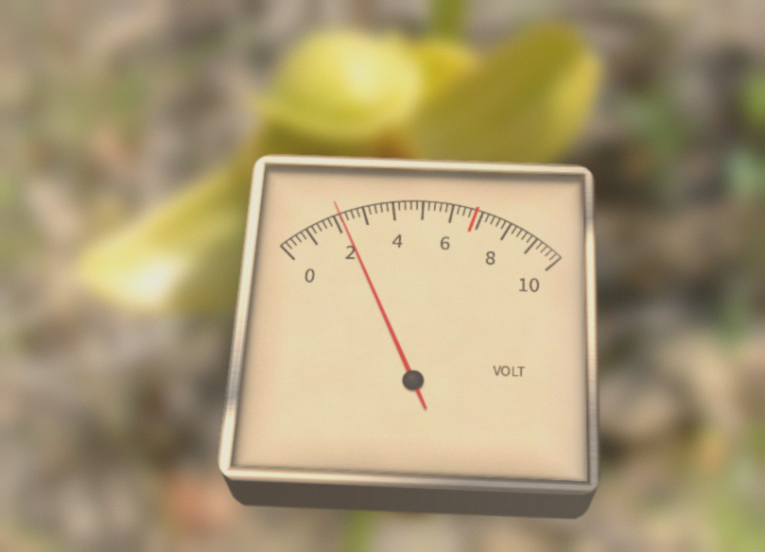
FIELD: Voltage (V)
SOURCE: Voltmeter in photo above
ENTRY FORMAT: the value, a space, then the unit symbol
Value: 2.2 V
